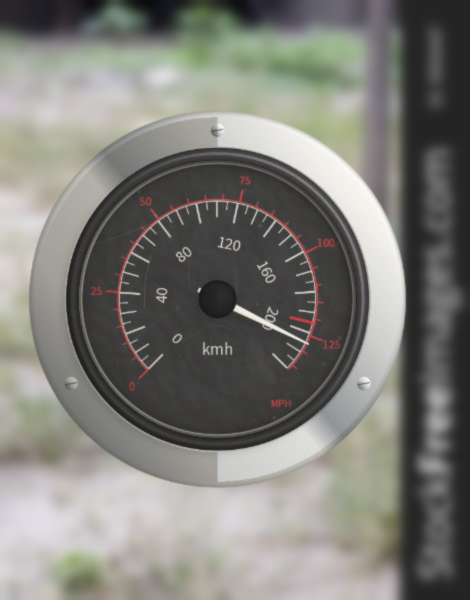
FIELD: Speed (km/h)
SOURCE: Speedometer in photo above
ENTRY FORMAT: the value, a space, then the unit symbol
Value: 205 km/h
